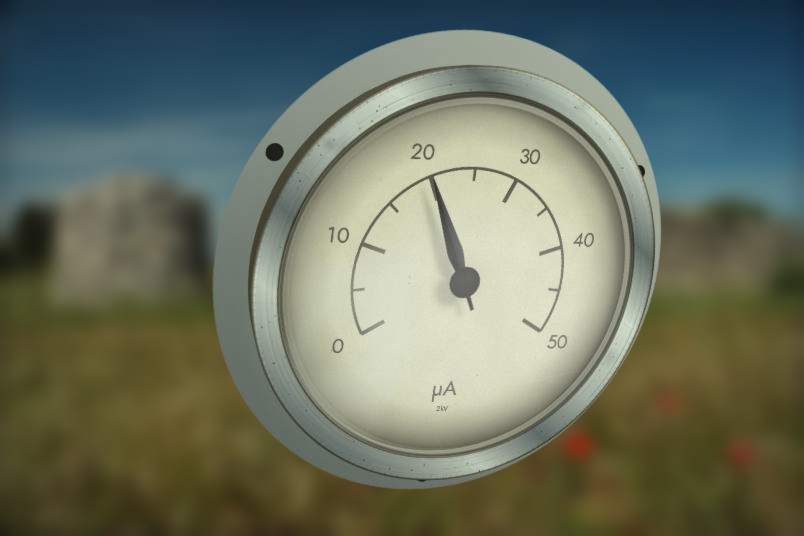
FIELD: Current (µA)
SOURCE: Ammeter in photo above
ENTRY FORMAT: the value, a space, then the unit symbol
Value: 20 µA
